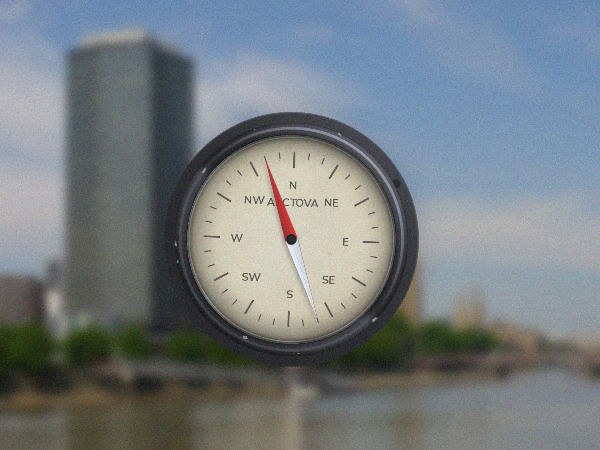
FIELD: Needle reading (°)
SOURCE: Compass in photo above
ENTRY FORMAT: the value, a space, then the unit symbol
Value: 340 °
